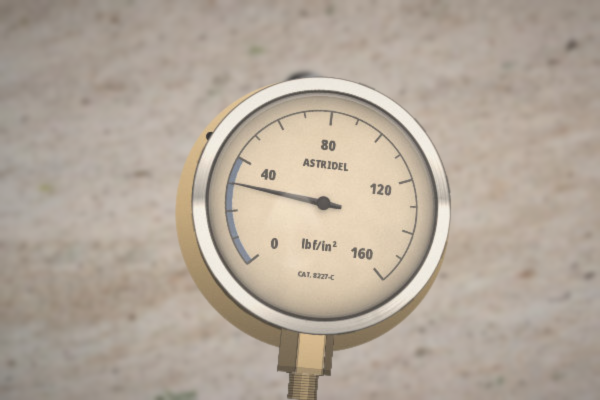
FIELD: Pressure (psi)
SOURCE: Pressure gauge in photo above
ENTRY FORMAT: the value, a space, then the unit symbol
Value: 30 psi
